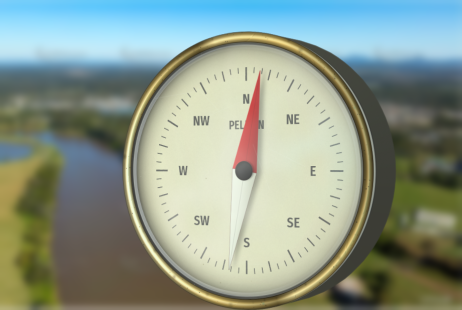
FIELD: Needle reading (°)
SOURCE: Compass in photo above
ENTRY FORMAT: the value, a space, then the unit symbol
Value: 10 °
